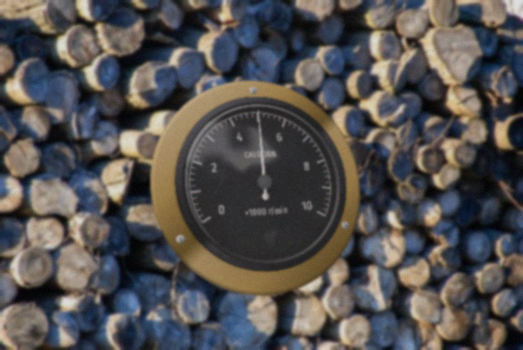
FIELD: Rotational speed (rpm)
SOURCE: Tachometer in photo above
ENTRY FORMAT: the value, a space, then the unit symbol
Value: 5000 rpm
